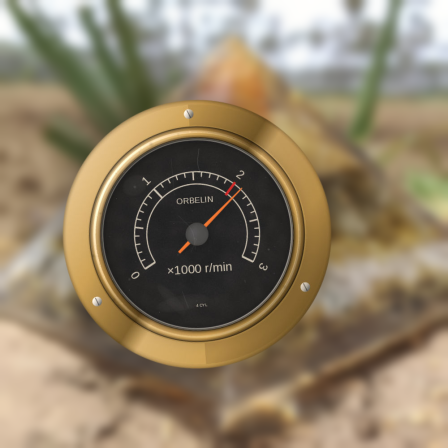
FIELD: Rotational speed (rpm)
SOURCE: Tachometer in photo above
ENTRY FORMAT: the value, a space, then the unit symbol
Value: 2100 rpm
